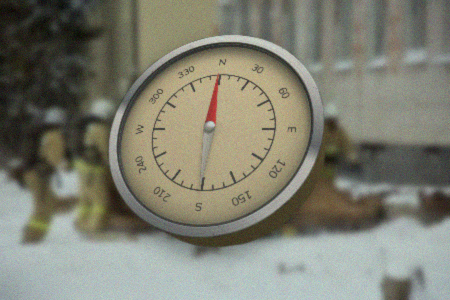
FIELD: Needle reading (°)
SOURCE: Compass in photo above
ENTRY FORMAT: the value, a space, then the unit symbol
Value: 0 °
